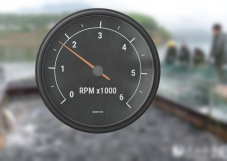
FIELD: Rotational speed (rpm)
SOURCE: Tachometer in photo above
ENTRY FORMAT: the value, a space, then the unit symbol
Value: 1750 rpm
